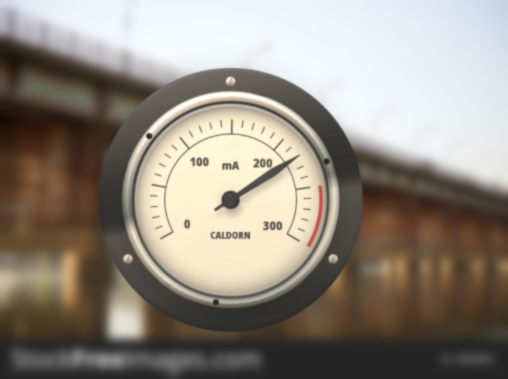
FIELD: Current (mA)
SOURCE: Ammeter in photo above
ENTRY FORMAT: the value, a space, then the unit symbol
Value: 220 mA
